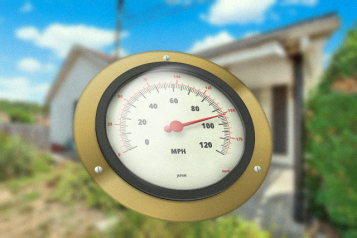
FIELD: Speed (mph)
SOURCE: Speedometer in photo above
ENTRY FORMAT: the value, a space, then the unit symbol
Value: 95 mph
